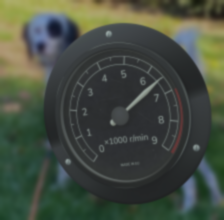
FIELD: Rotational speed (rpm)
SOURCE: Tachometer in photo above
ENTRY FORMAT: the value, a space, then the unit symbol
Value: 6500 rpm
